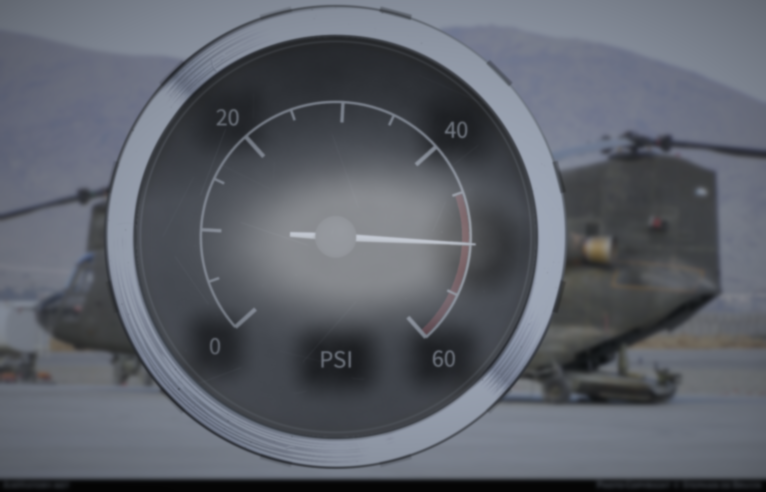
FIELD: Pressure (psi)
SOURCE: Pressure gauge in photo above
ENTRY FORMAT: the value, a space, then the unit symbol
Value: 50 psi
